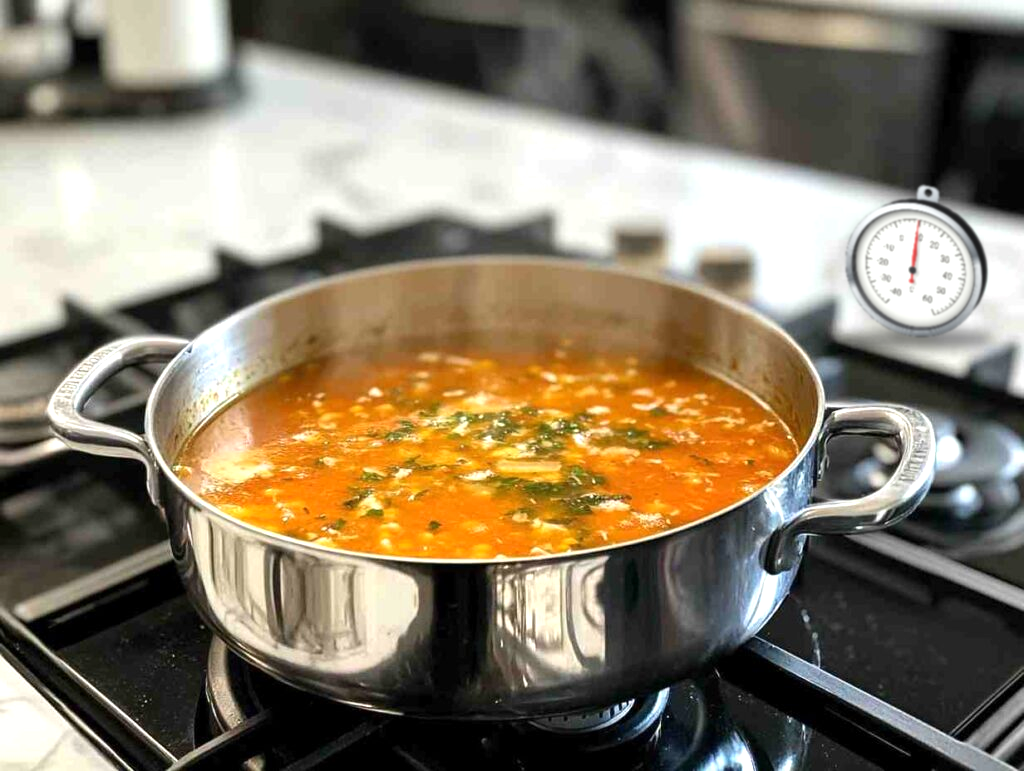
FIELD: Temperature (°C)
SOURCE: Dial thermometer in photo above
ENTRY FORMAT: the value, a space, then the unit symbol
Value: 10 °C
